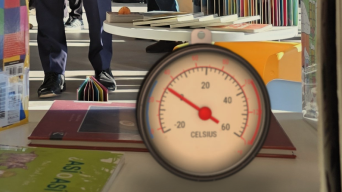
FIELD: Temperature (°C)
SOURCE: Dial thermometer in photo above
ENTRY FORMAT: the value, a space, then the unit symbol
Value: 0 °C
